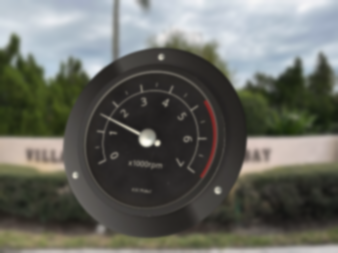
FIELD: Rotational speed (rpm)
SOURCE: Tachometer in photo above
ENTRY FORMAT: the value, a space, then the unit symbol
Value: 1500 rpm
